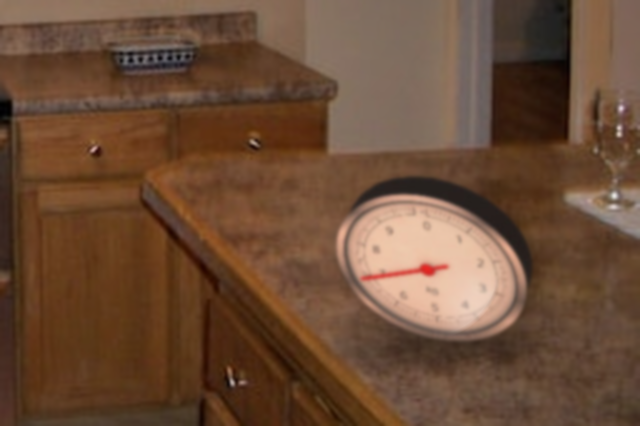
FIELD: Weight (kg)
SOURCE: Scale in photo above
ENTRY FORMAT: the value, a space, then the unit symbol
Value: 7 kg
